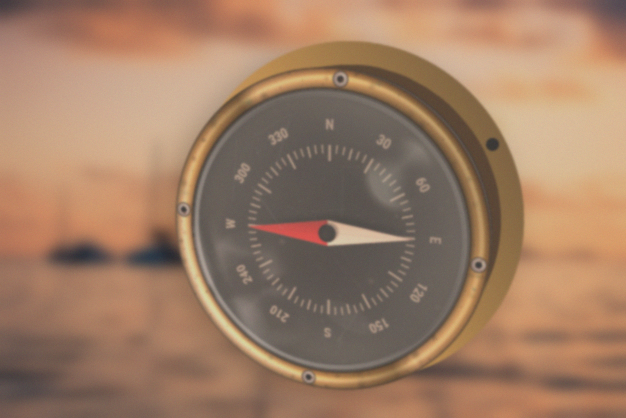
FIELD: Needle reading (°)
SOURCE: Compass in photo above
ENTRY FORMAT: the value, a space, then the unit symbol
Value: 270 °
